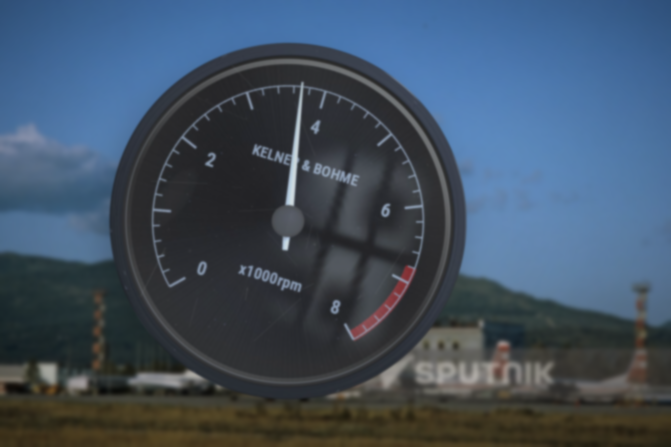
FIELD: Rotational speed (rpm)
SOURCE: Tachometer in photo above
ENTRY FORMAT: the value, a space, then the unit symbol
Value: 3700 rpm
